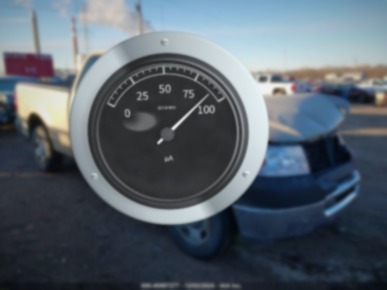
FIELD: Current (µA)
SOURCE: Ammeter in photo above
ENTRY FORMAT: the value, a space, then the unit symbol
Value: 90 µA
